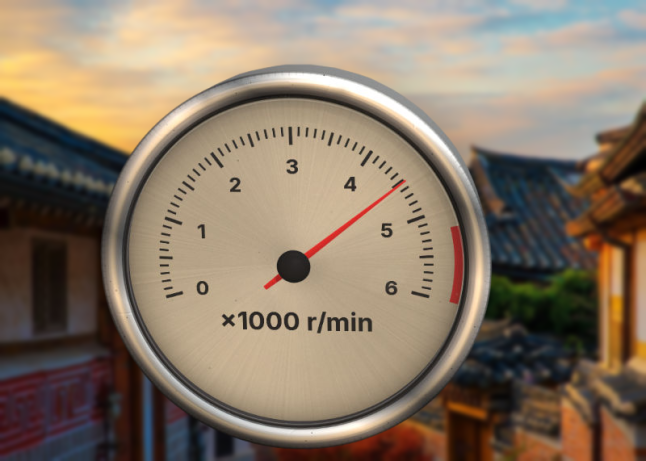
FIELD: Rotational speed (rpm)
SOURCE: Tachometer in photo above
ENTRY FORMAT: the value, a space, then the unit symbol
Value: 4500 rpm
